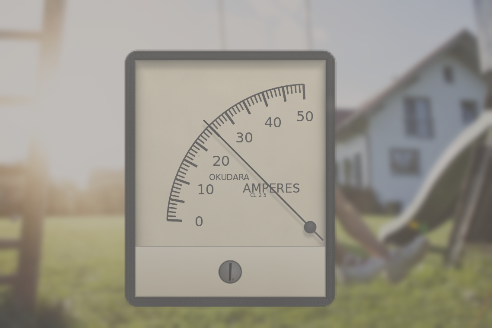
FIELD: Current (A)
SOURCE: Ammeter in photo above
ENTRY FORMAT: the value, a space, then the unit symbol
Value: 25 A
